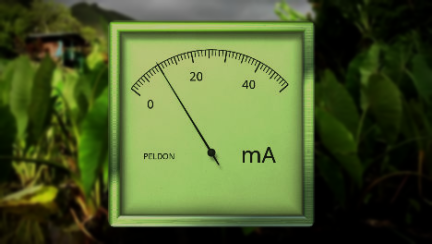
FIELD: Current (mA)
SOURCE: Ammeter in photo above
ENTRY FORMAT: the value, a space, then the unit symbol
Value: 10 mA
